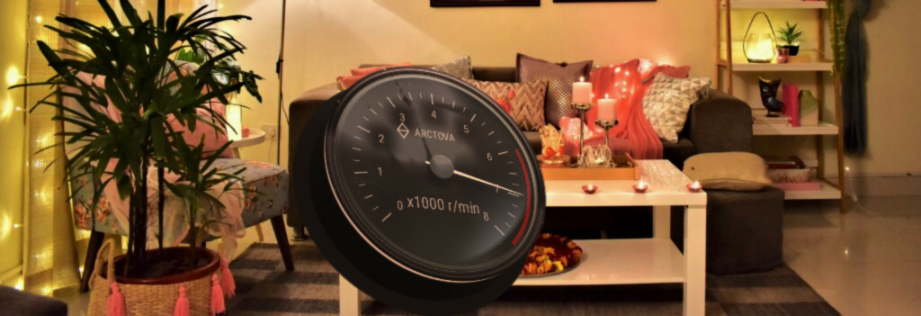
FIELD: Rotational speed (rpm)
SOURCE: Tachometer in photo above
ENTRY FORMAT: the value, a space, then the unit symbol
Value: 7000 rpm
